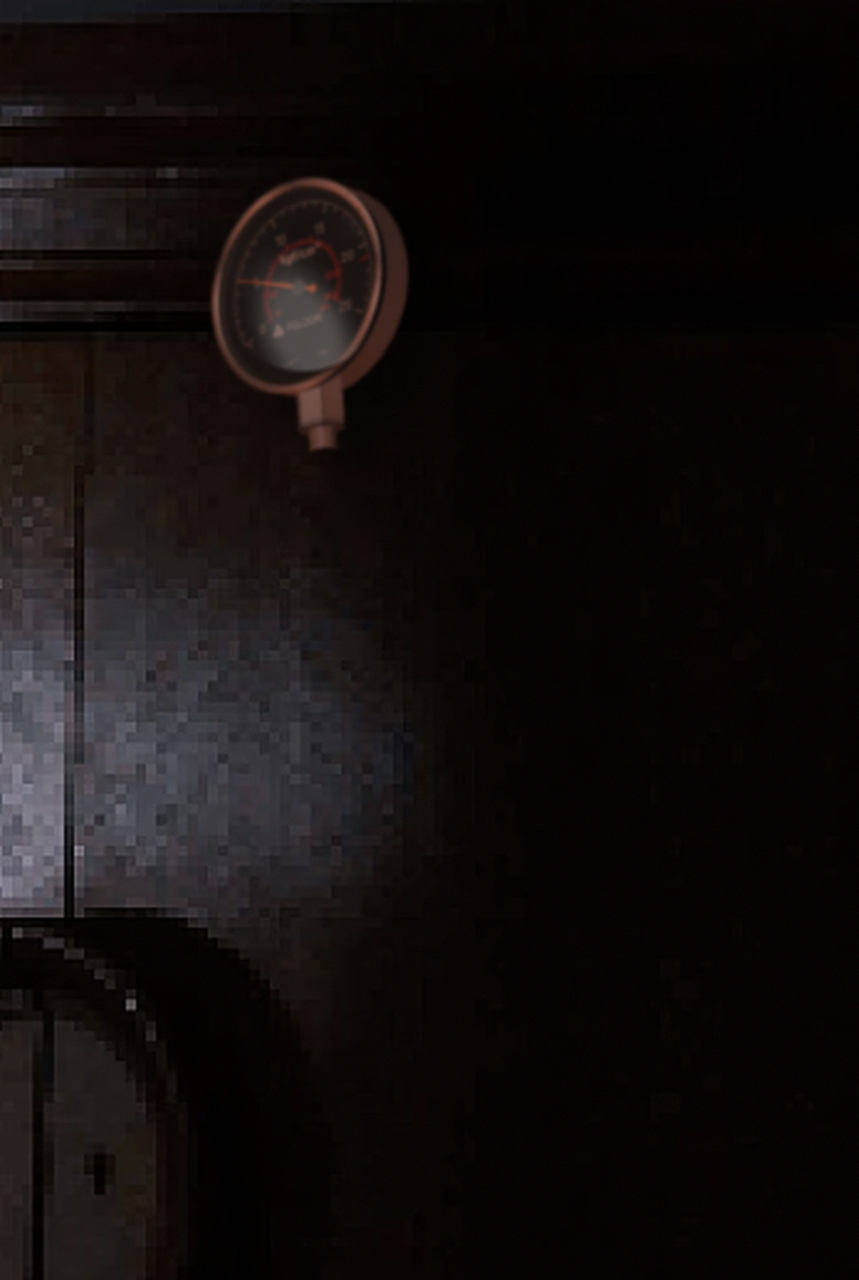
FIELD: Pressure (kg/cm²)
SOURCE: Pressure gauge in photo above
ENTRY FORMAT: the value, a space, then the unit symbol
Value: 5 kg/cm²
